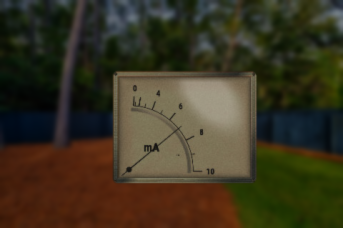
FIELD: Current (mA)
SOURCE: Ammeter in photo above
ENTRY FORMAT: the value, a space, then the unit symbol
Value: 7 mA
